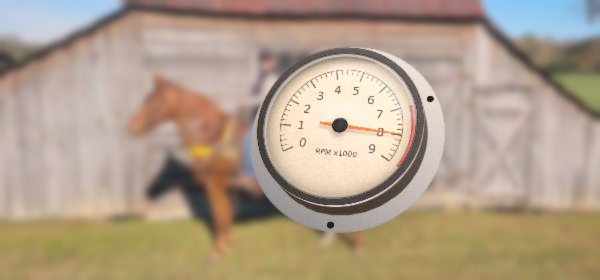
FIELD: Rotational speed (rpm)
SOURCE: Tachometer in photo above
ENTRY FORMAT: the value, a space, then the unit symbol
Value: 8000 rpm
